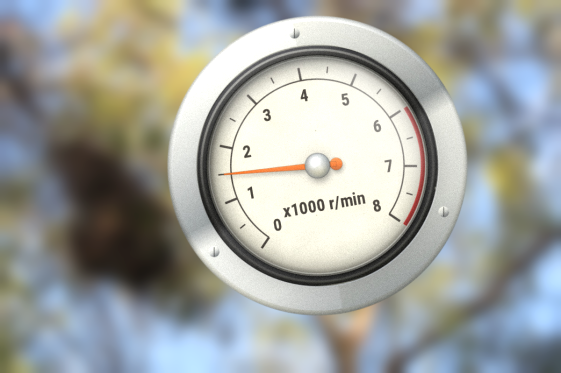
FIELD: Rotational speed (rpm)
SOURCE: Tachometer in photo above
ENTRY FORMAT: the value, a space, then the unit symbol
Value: 1500 rpm
